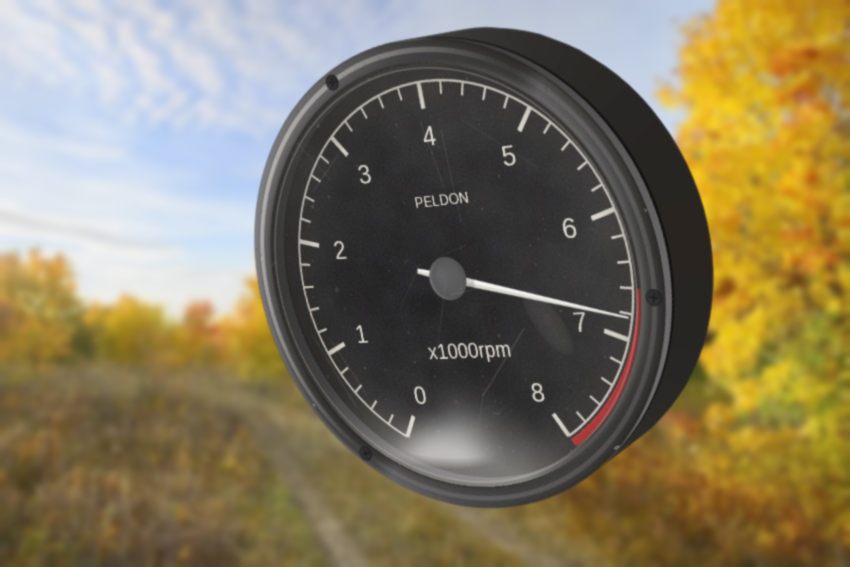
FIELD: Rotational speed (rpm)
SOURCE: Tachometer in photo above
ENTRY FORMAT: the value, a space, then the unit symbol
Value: 6800 rpm
